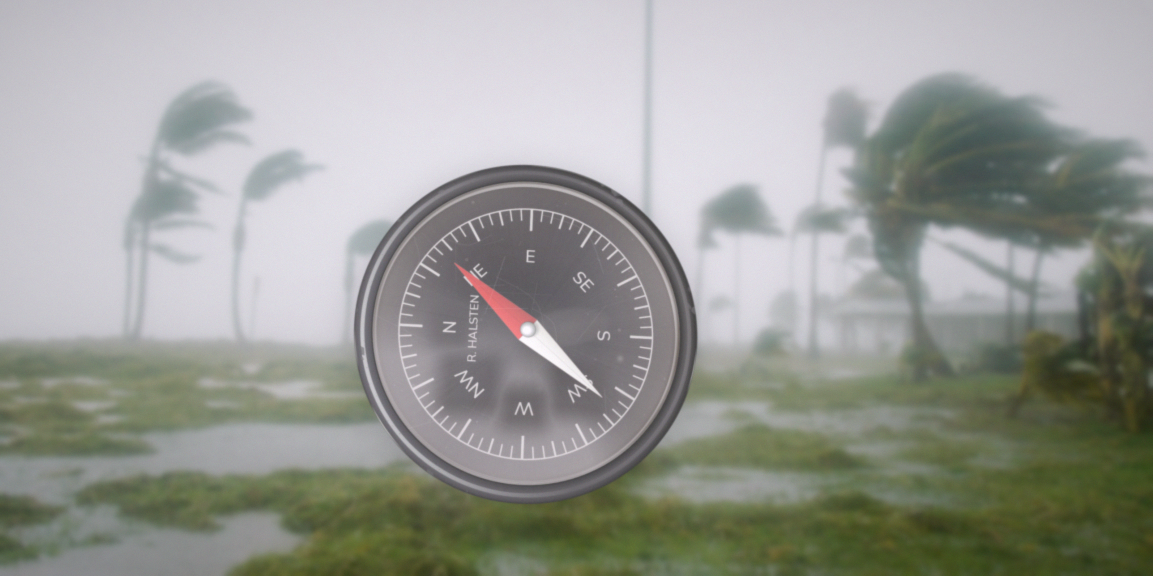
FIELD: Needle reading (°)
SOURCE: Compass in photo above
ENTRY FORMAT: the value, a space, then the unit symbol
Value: 40 °
